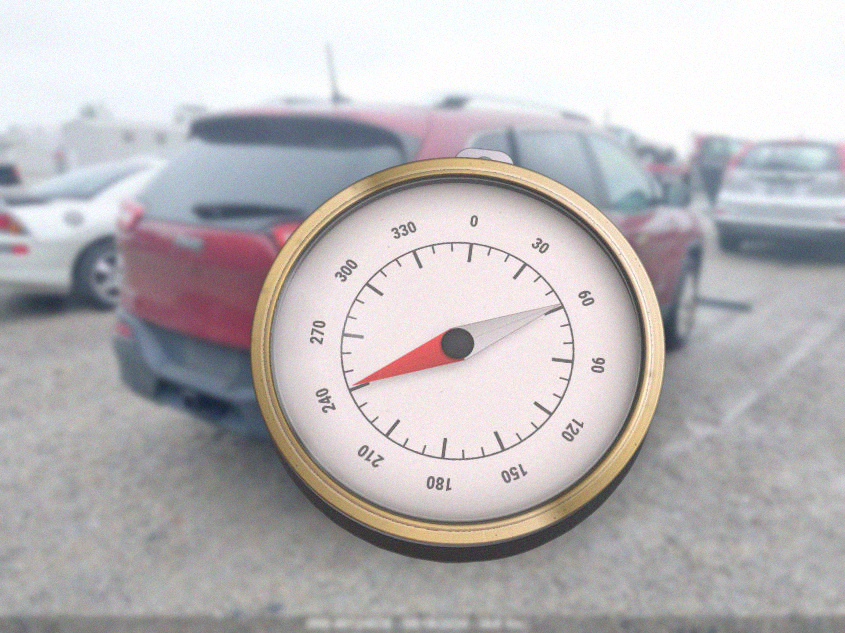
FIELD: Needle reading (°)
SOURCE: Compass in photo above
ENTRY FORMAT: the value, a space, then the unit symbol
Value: 240 °
